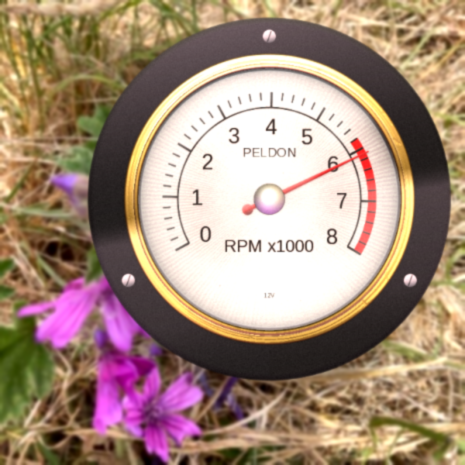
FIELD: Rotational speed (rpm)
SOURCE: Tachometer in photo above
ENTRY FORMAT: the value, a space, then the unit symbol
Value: 6100 rpm
